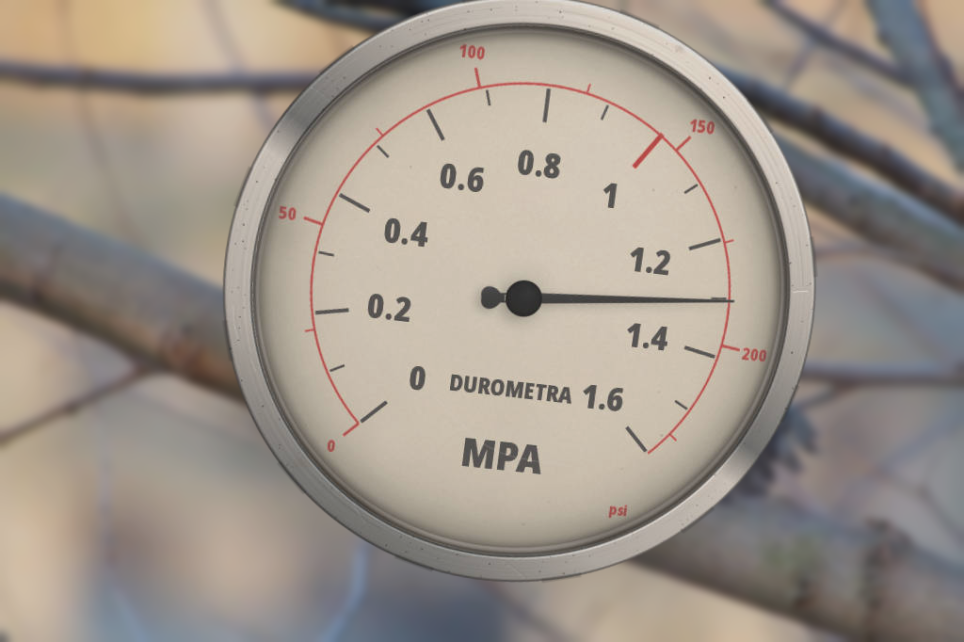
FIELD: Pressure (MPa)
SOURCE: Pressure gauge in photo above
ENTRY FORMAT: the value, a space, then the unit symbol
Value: 1.3 MPa
